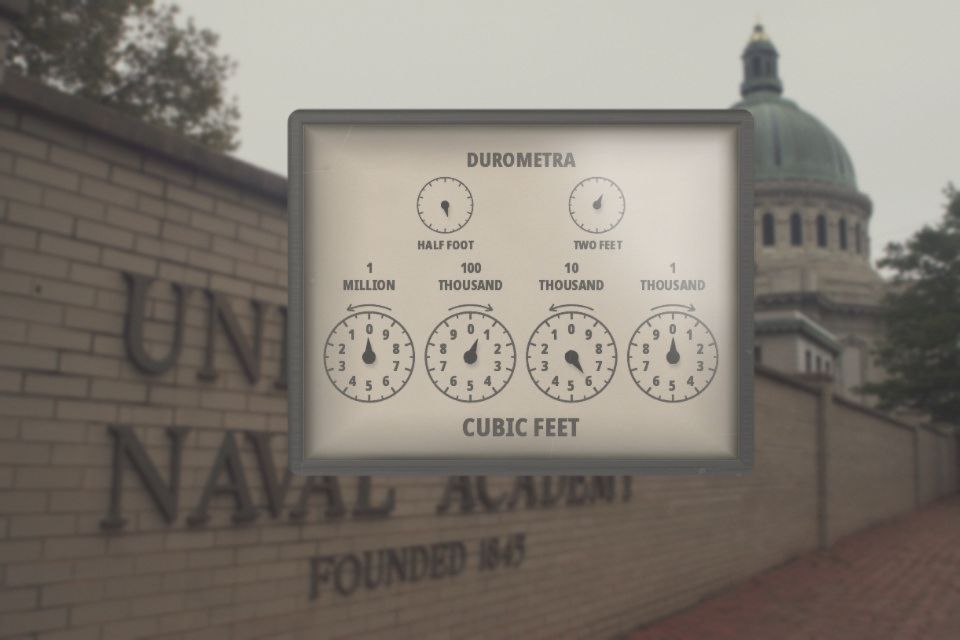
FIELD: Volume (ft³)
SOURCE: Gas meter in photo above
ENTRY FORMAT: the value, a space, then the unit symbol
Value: 6000 ft³
